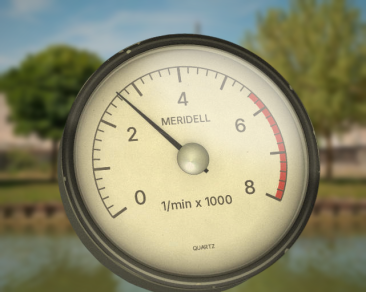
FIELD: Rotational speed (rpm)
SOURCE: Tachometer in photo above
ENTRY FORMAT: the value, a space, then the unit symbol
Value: 2600 rpm
